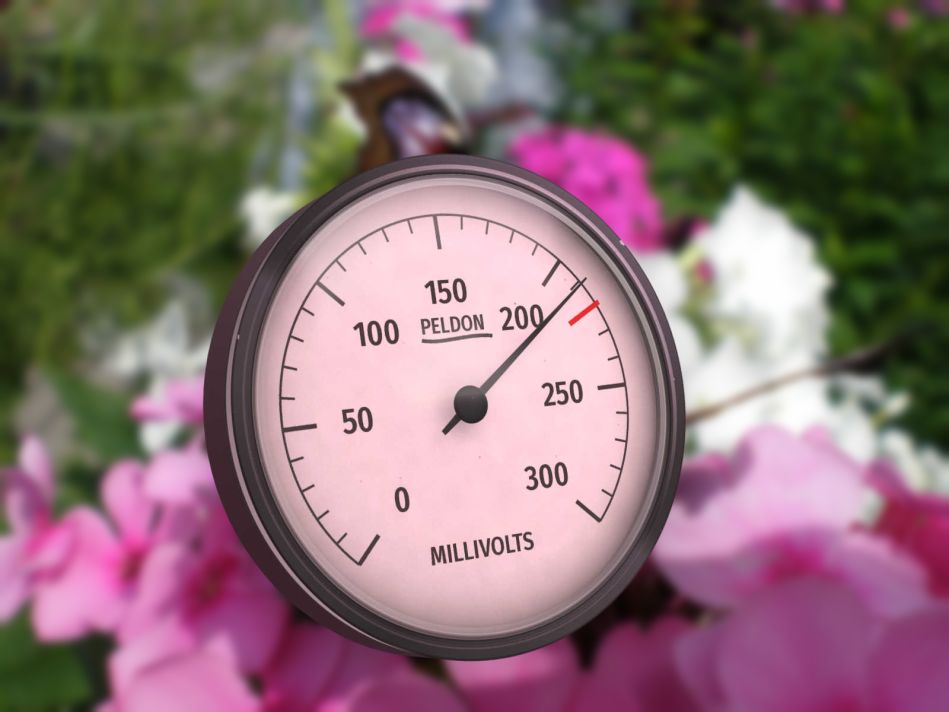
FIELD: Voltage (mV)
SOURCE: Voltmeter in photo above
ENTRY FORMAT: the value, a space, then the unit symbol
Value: 210 mV
